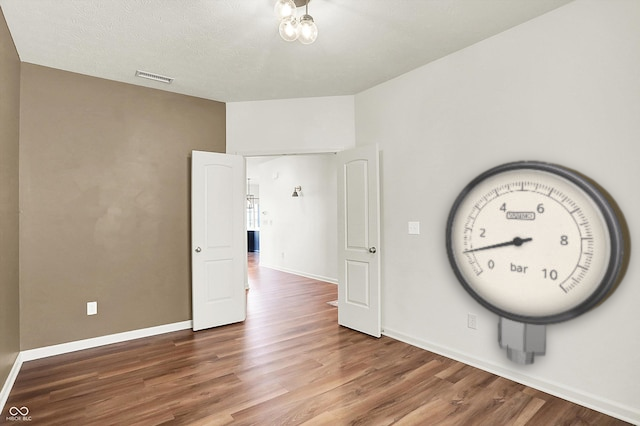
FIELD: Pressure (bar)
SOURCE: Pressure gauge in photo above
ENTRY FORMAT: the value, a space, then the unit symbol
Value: 1 bar
